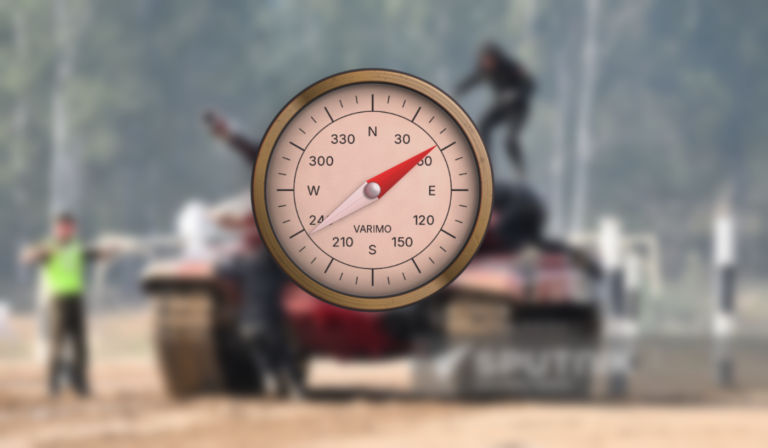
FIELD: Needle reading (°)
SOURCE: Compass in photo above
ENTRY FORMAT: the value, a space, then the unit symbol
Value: 55 °
